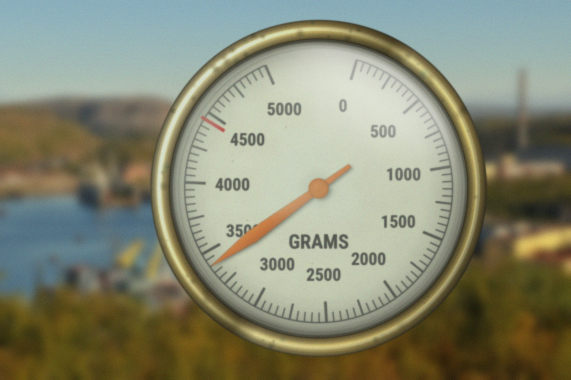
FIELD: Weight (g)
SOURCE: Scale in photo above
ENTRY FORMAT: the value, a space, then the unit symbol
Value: 3400 g
